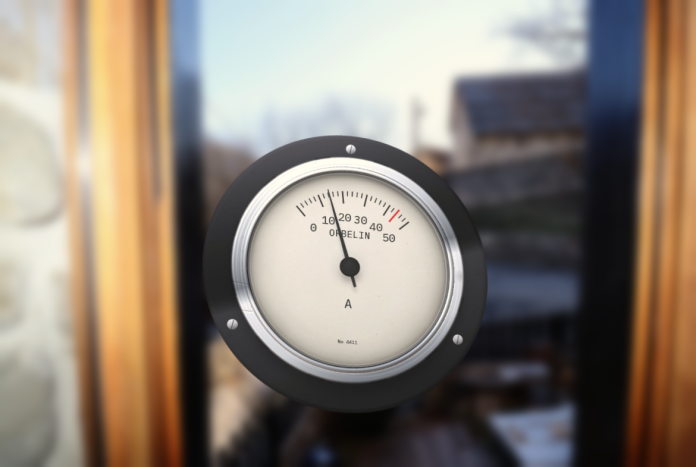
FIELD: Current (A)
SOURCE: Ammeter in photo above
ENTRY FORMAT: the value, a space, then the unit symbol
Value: 14 A
